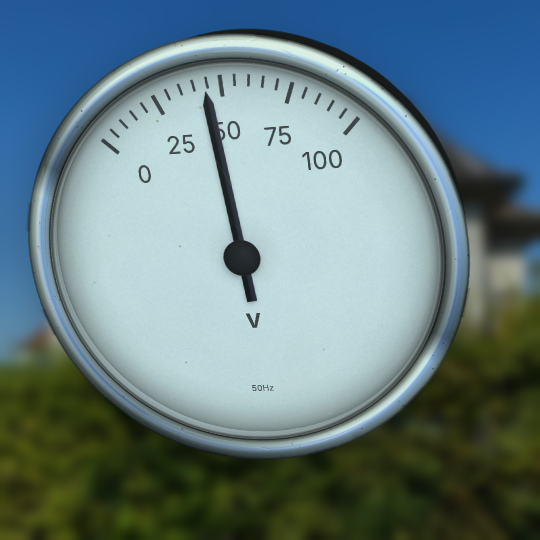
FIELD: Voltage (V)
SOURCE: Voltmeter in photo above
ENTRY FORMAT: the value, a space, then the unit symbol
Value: 45 V
